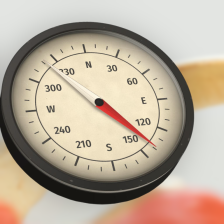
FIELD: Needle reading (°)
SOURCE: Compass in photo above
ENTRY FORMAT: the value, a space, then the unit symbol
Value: 140 °
